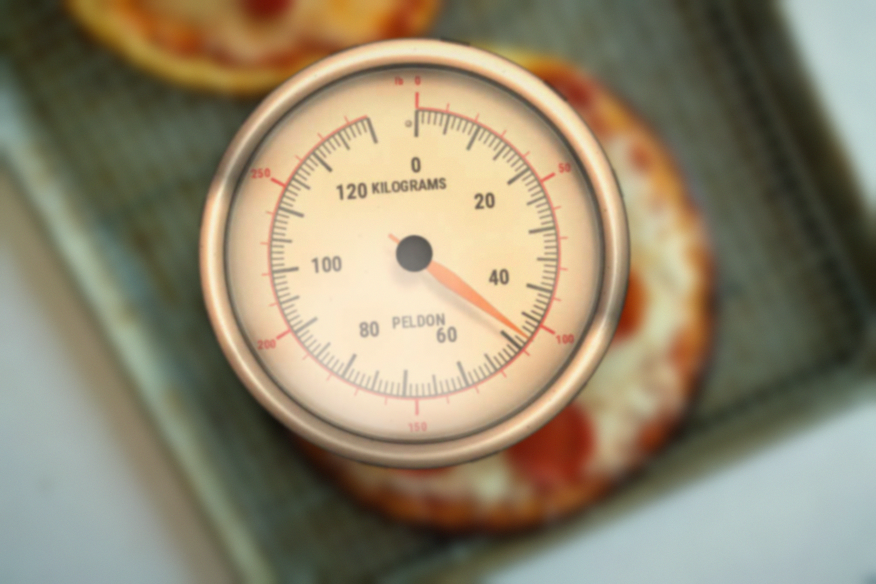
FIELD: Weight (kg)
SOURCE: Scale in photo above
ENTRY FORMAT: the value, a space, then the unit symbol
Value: 48 kg
